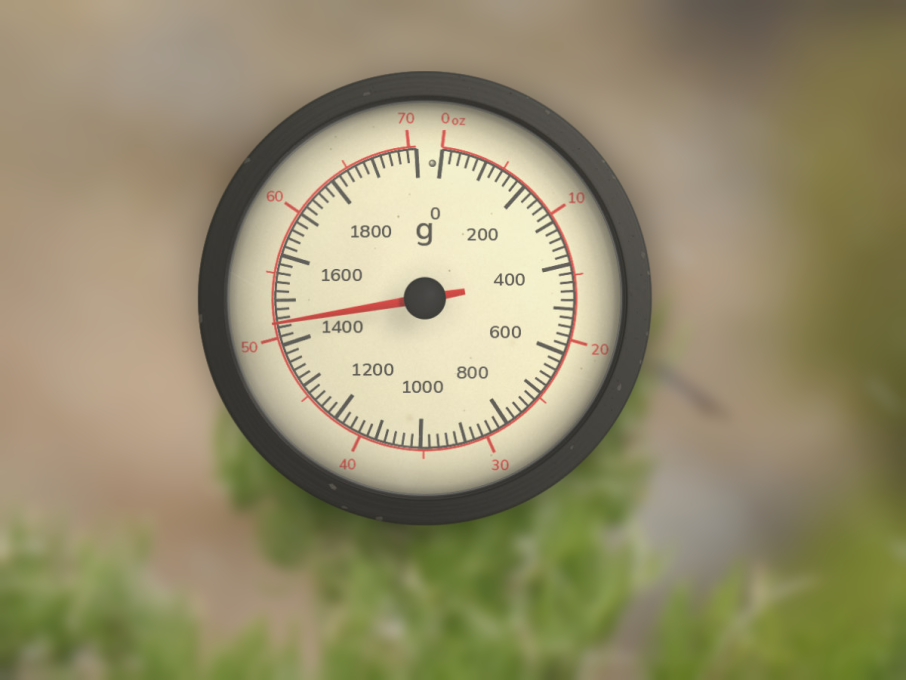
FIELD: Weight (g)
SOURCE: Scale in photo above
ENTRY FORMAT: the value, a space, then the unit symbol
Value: 1450 g
